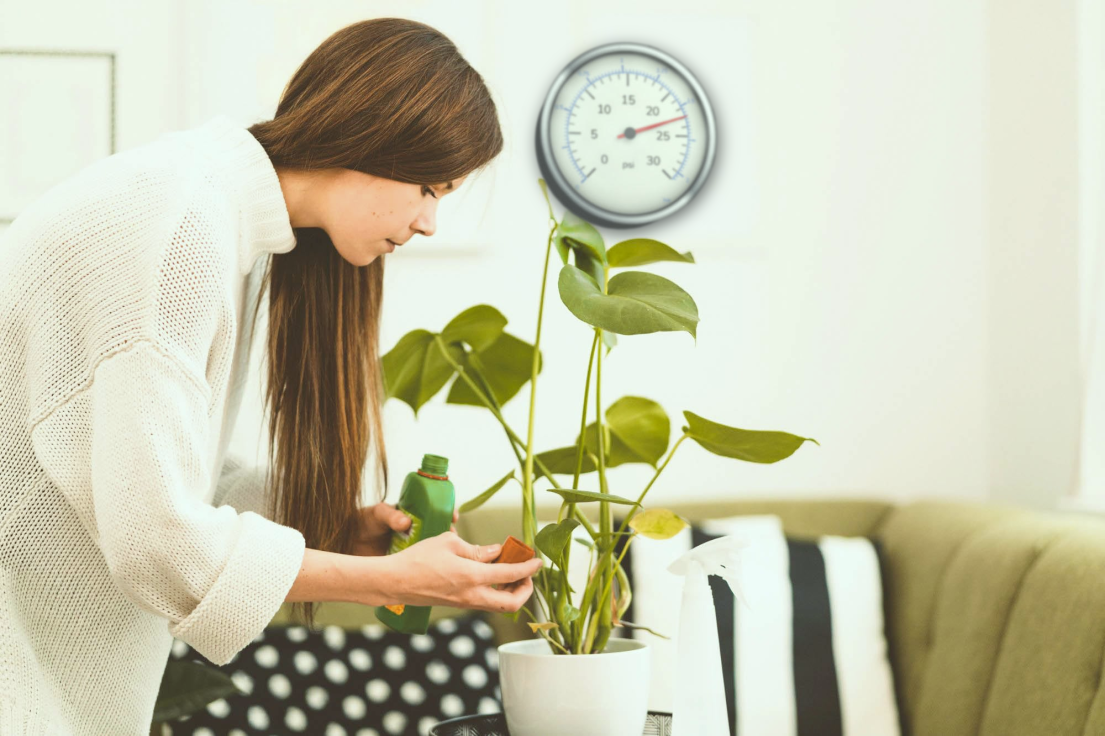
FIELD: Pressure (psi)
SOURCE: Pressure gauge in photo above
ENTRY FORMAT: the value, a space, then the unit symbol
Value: 23 psi
